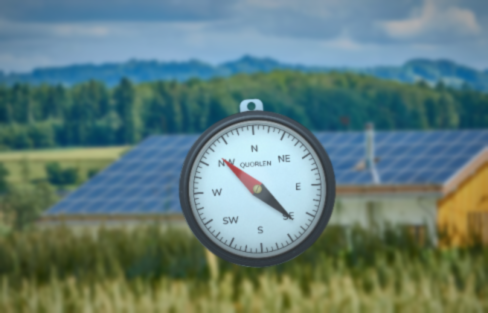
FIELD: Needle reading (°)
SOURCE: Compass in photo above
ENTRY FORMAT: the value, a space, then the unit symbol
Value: 315 °
